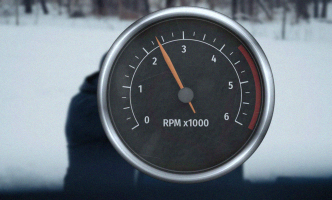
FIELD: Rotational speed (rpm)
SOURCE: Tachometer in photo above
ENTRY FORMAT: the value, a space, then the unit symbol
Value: 2375 rpm
